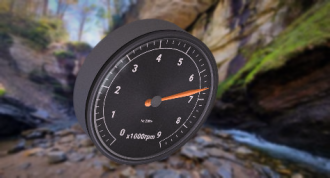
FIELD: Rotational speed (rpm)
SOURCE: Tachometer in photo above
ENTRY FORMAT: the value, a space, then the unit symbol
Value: 6600 rpm
